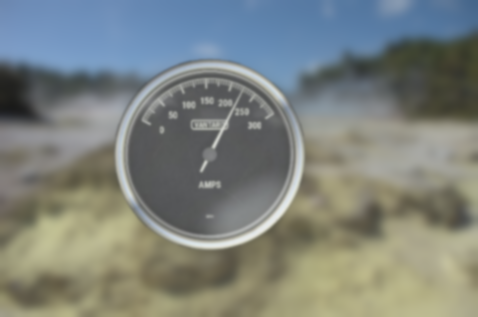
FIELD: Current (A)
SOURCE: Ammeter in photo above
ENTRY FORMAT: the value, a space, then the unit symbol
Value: 225 A
